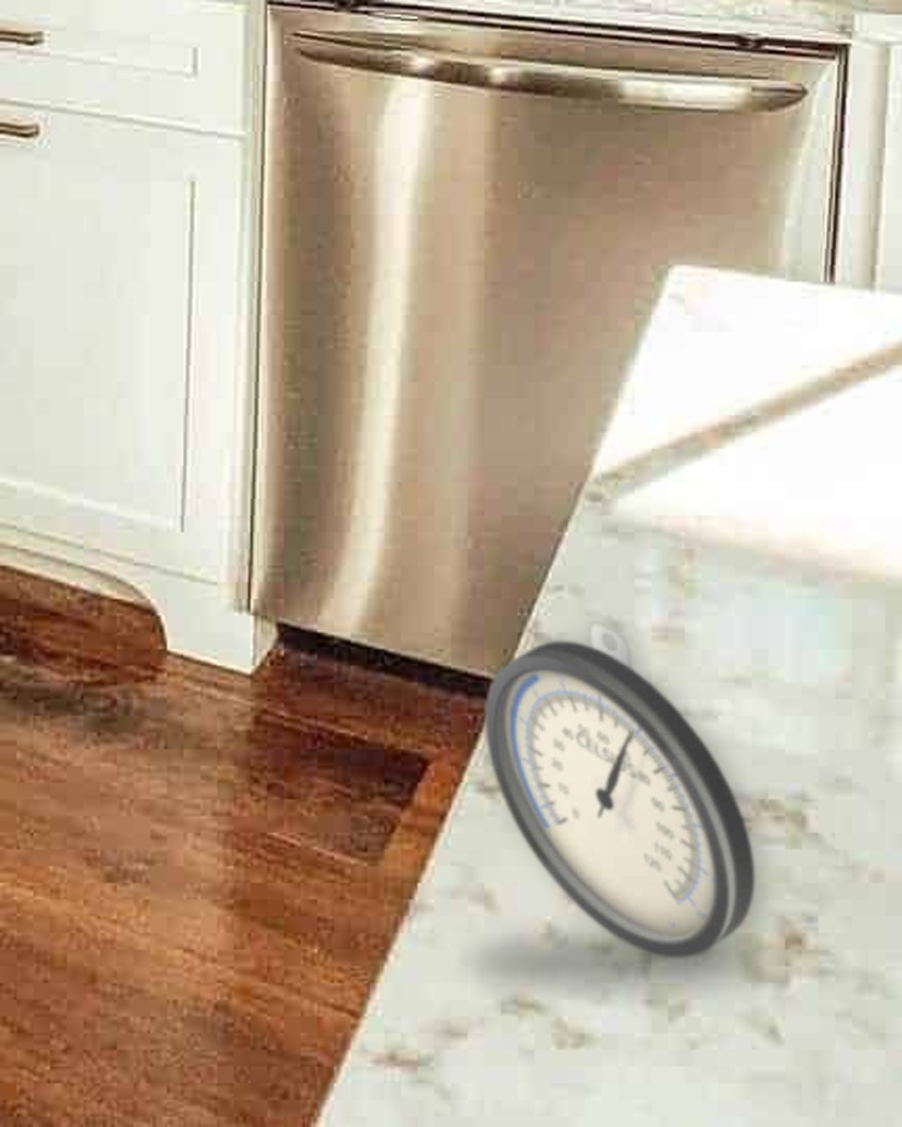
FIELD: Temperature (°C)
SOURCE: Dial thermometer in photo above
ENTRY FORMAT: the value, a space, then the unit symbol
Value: 70 °C
